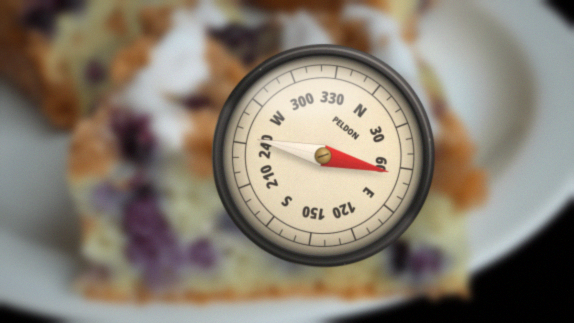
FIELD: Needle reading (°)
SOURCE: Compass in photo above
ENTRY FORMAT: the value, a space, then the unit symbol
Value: 65 °
